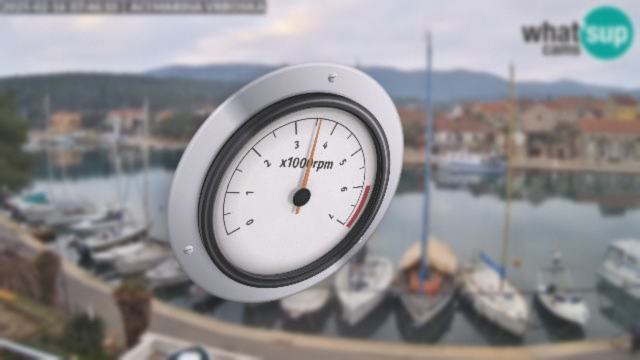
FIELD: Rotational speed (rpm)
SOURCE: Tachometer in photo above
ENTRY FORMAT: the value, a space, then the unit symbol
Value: 3500 rpm
